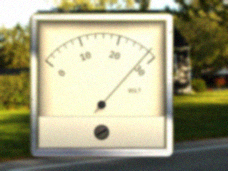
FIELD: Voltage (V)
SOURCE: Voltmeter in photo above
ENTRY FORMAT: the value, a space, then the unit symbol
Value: 28 V
